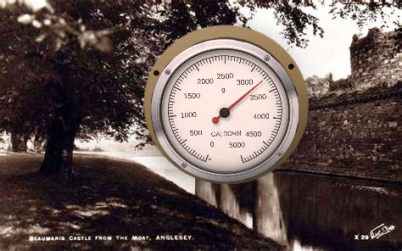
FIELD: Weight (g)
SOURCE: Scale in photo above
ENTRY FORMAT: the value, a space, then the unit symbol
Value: 3250 g
